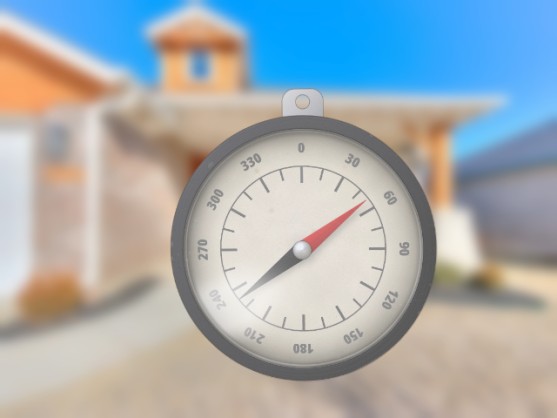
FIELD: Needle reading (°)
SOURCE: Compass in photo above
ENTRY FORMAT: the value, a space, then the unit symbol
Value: 52.5 °
